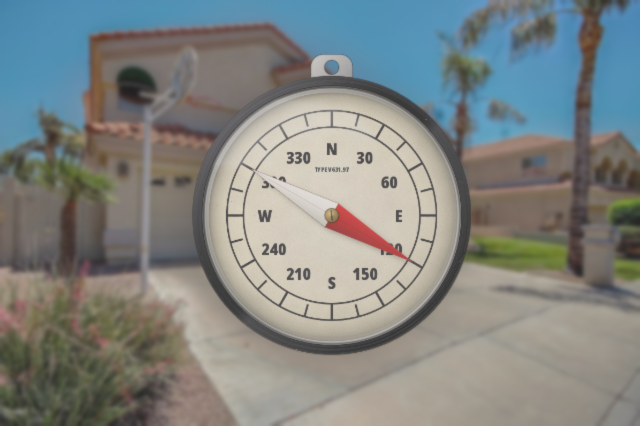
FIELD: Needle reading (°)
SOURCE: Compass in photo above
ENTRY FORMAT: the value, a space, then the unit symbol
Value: 120 °
